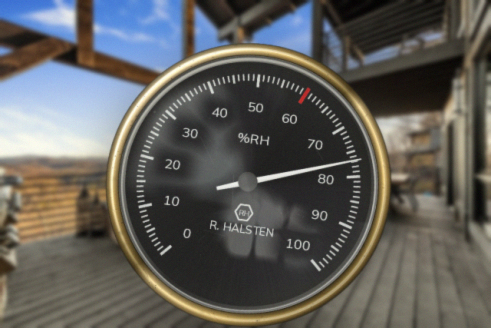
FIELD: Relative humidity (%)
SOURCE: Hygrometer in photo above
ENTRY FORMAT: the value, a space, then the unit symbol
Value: 77 %
